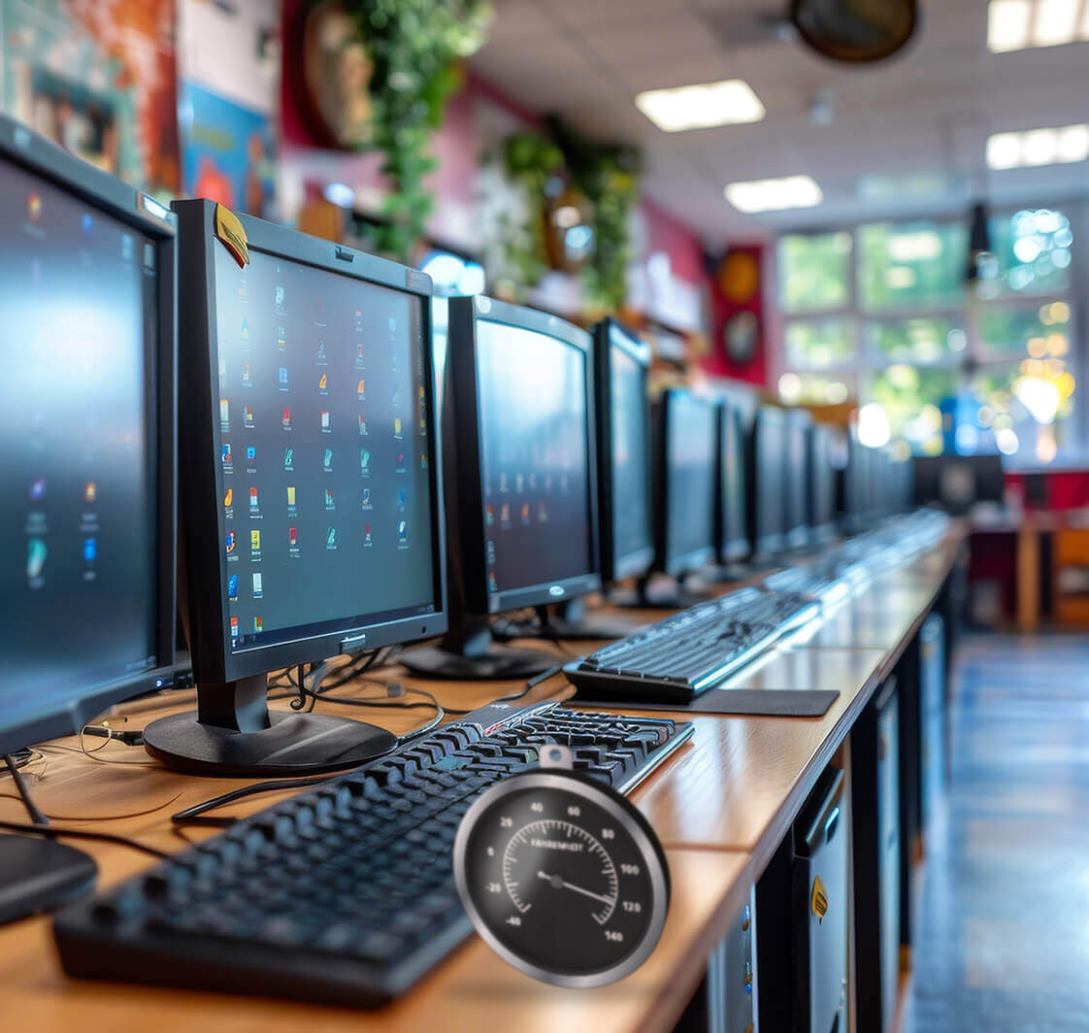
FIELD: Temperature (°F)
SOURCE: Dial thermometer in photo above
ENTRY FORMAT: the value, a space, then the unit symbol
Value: 120 °F
